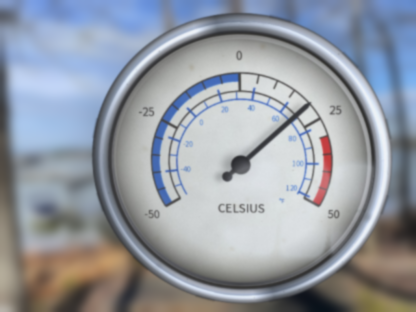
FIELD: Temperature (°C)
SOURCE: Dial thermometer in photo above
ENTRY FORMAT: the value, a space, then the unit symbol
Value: 20 °C
